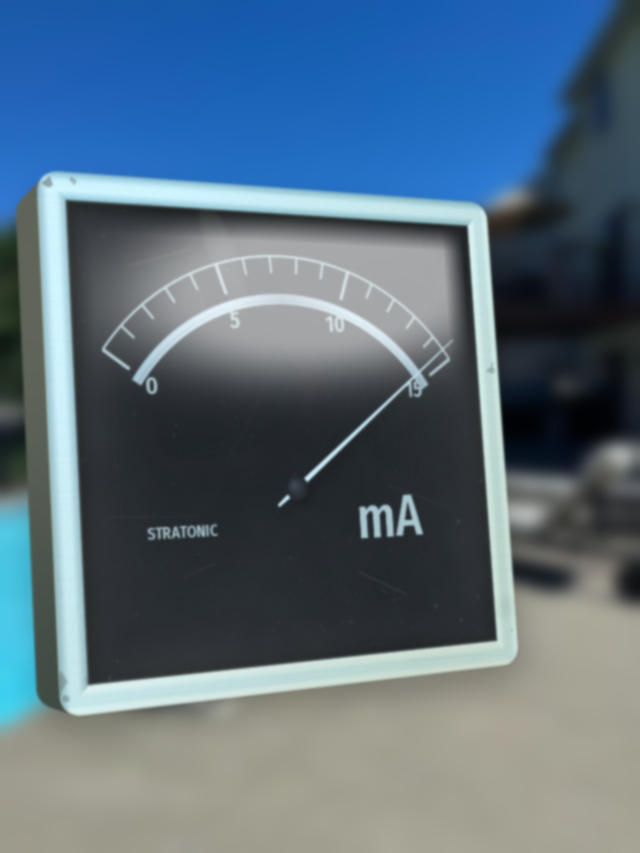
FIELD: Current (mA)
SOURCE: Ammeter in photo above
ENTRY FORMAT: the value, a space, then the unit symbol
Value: 14.5 mA
